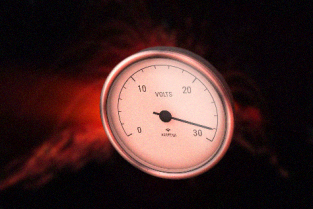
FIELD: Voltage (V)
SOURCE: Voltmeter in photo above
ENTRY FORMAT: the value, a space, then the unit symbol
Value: 28 V
